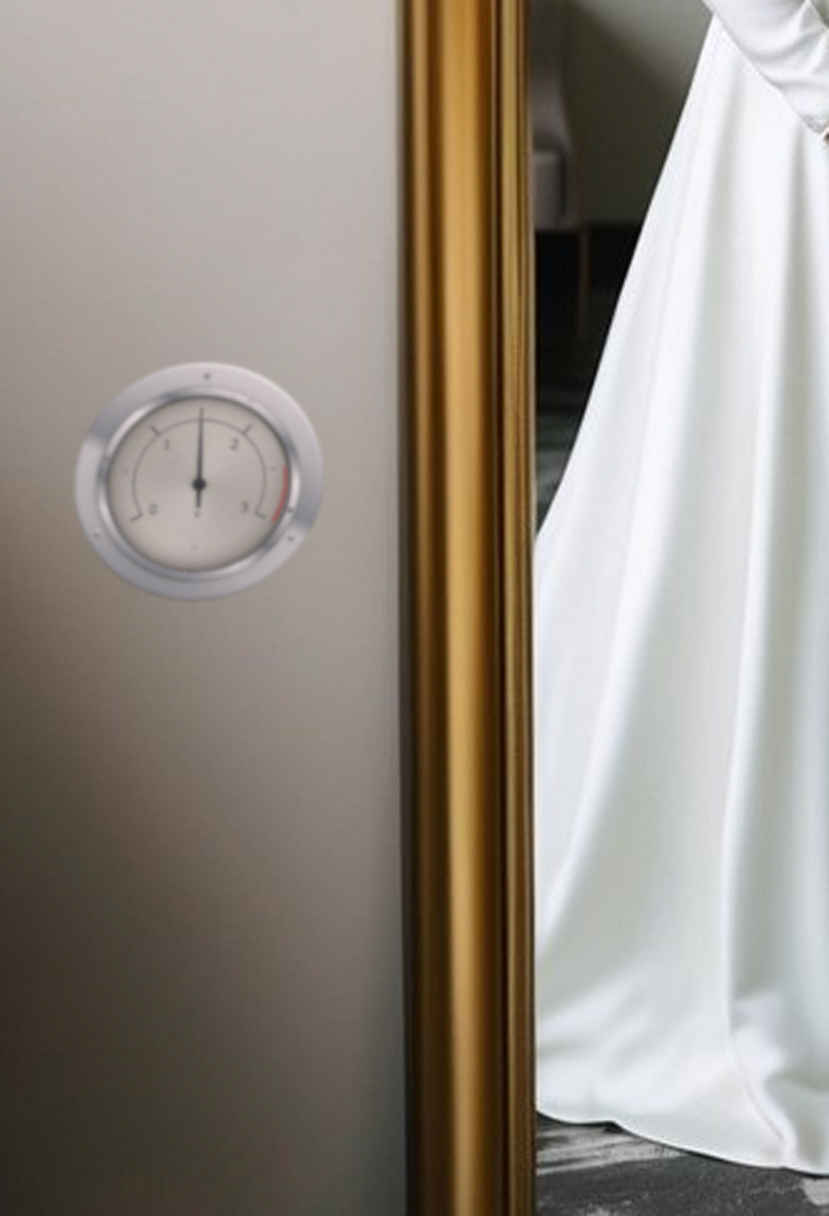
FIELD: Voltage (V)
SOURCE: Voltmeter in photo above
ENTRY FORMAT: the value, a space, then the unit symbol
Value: 1.5 V
